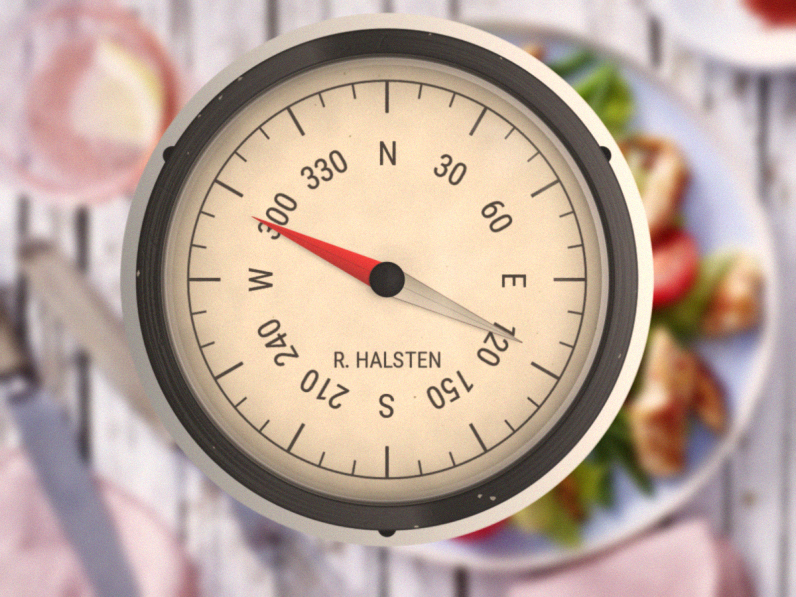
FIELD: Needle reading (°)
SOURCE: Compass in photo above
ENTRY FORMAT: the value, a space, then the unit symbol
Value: 295 °
